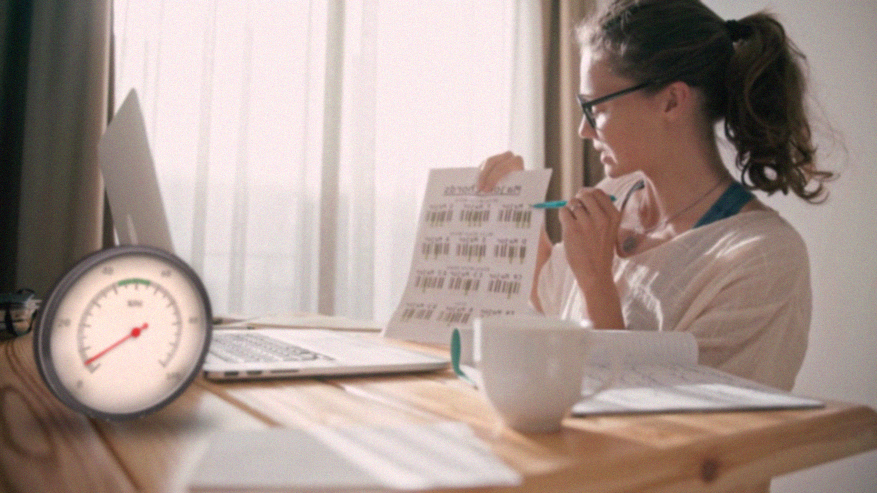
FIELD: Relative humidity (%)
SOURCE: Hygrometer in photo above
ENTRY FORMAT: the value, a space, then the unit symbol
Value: 5 %
